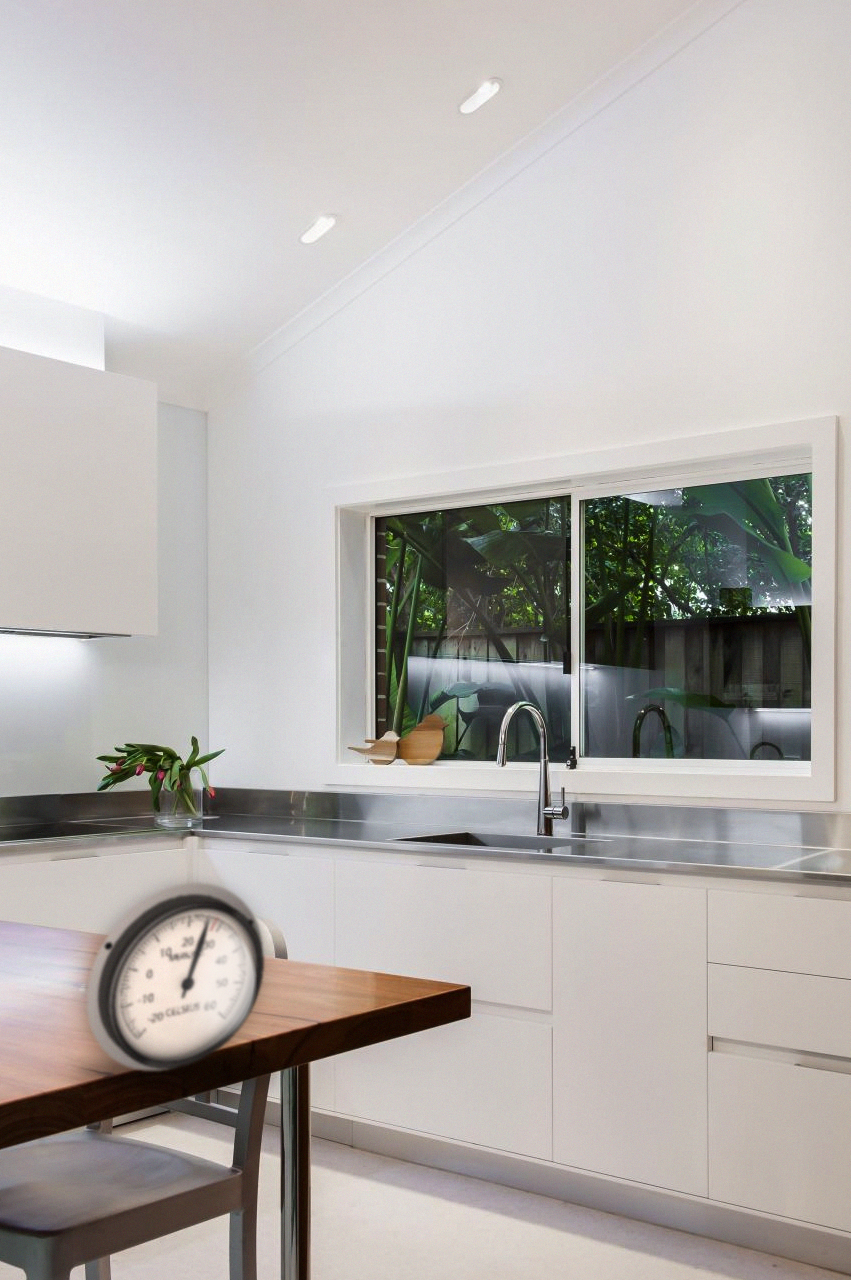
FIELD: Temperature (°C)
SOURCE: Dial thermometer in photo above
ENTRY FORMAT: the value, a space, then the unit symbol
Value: 25 °C
